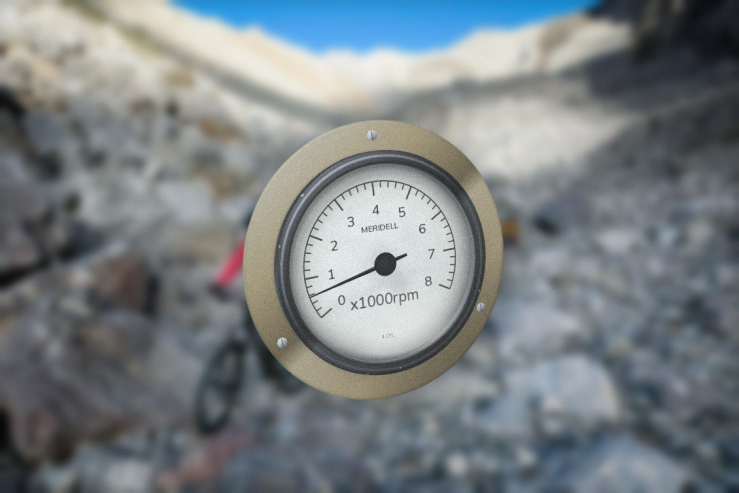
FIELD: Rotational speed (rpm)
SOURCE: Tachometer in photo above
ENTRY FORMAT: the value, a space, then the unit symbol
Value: 600 rpm
